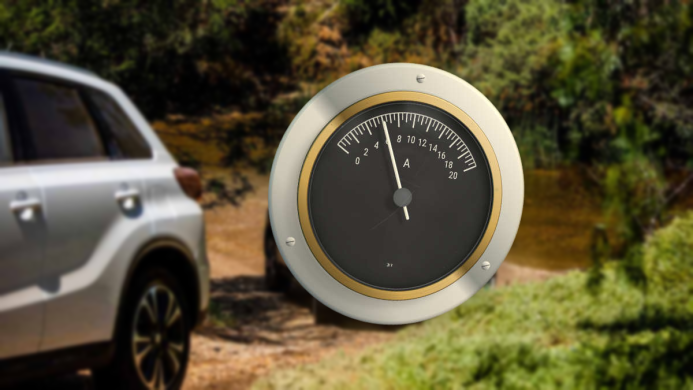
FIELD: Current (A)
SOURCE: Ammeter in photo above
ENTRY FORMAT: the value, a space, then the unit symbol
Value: 6 A
